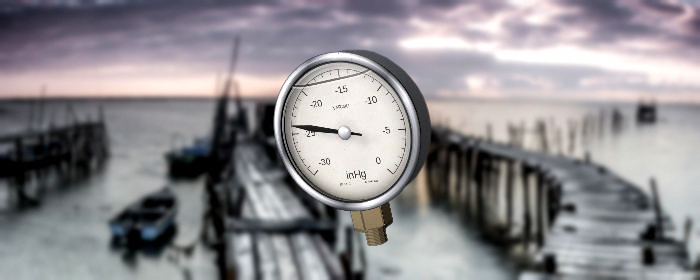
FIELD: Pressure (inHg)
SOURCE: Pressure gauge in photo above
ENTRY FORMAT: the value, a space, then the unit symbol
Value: -24 inHg
